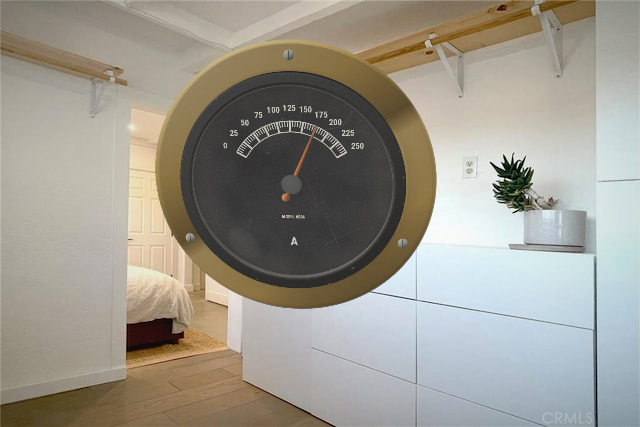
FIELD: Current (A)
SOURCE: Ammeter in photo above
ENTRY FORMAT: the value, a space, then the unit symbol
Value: 175 A
